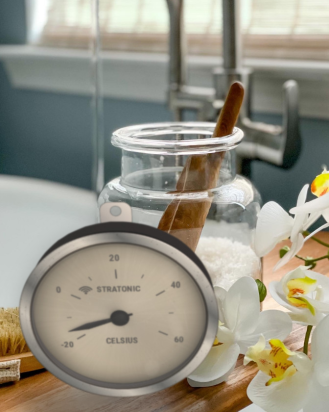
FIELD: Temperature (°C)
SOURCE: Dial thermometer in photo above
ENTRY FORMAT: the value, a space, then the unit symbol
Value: -15 °C
